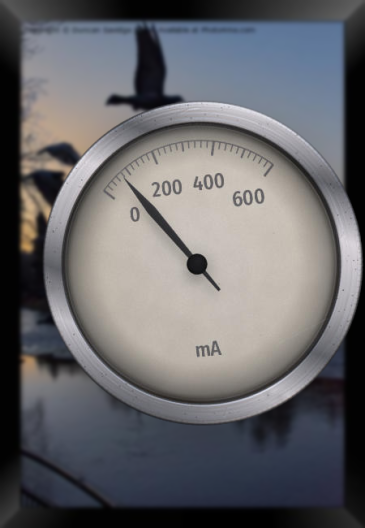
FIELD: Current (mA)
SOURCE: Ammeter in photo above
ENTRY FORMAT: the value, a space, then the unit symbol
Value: 80 mA
